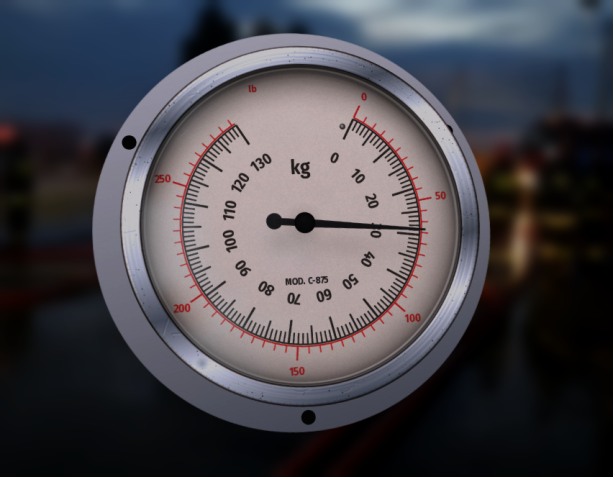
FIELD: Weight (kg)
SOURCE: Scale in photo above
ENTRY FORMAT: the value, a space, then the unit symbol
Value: 29 kg
